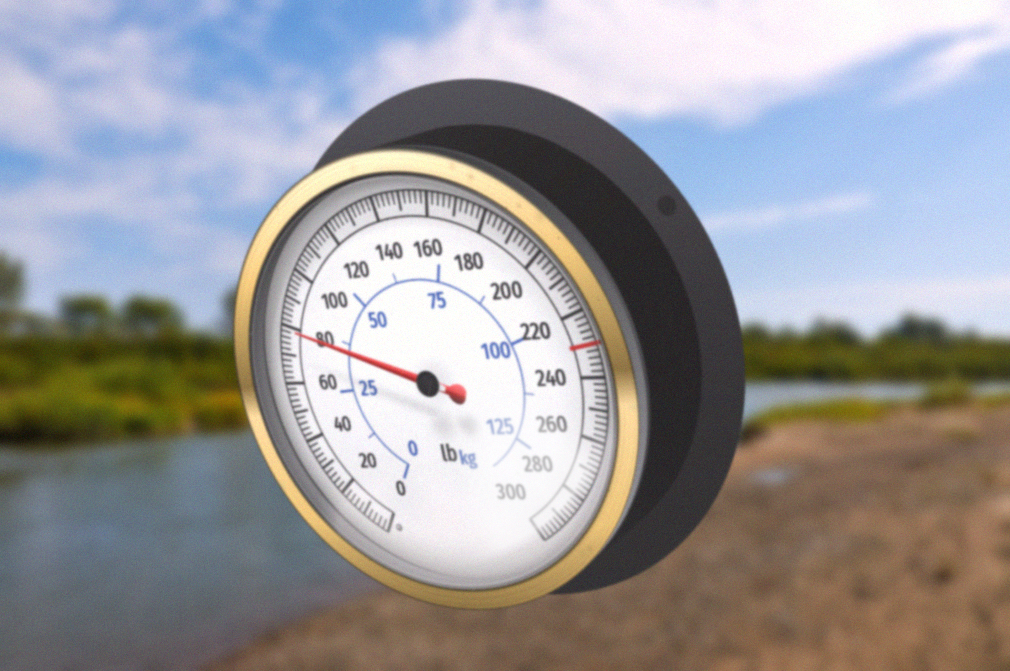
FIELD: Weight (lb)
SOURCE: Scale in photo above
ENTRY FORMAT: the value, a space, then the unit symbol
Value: 80 lb
